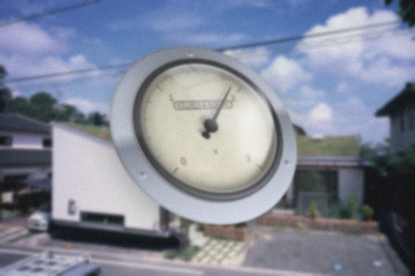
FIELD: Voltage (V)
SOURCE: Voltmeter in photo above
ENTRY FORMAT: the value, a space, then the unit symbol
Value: 1.9 V
